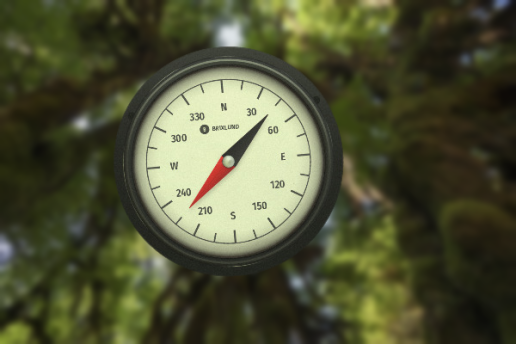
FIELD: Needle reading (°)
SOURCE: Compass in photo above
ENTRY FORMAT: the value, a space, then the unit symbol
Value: 225 °
